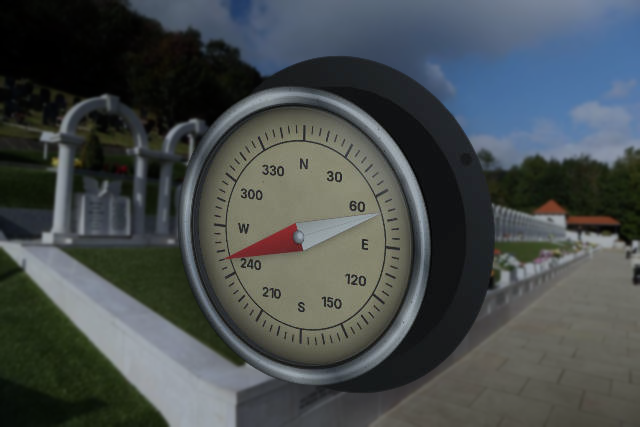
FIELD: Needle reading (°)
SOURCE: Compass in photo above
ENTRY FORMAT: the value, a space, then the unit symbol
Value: 250 °
